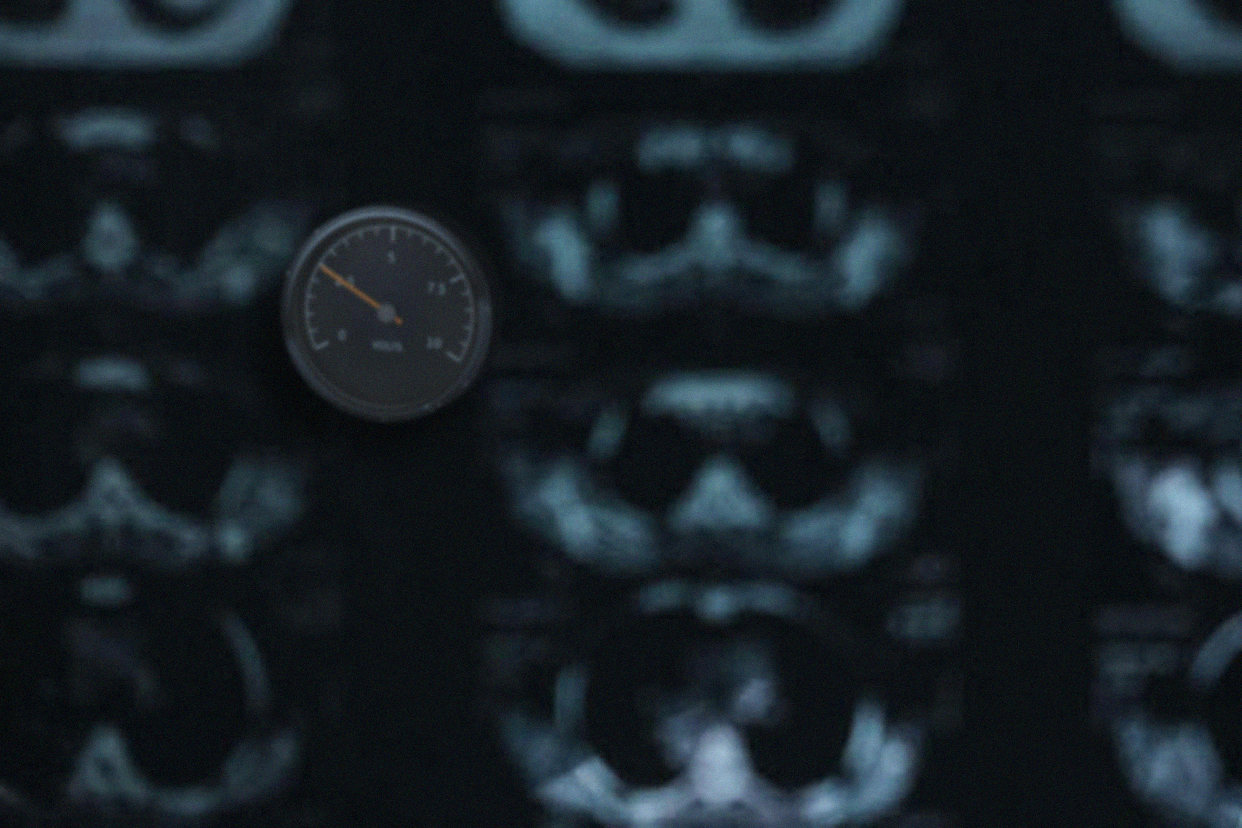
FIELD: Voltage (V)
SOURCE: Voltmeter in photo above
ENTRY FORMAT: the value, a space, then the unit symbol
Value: 2.5 V
